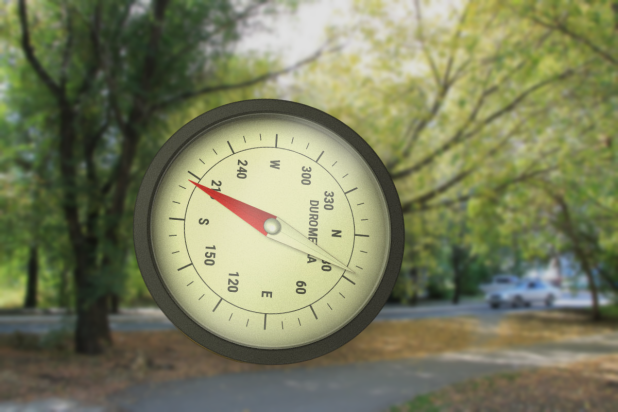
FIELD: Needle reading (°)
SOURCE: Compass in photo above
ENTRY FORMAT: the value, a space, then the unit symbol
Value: 205 °
